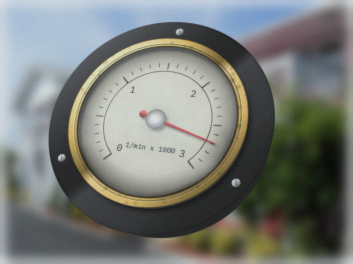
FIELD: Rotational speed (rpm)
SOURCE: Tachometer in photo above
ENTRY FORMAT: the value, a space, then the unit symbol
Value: 2700 rpm
